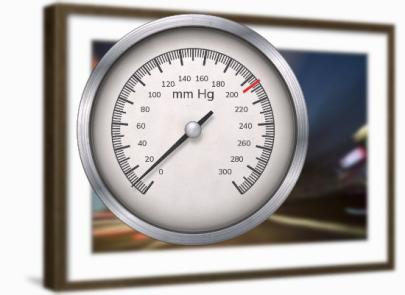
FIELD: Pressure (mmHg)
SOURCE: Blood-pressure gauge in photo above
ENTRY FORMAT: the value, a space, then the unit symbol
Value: 10 mmHg
